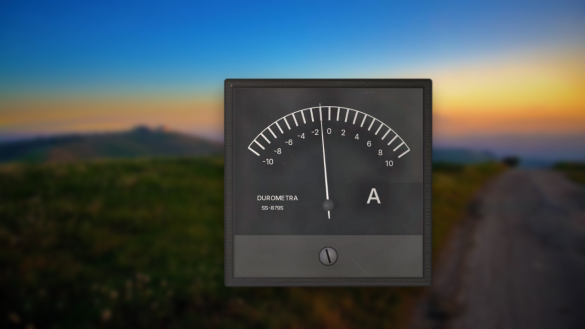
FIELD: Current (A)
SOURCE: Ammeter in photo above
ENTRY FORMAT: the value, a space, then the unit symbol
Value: -1 A
